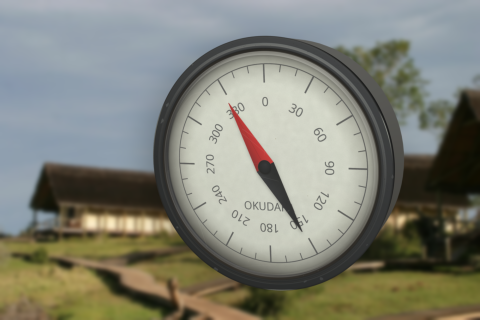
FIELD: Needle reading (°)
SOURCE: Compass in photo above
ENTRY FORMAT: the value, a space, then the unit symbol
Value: 330 °
